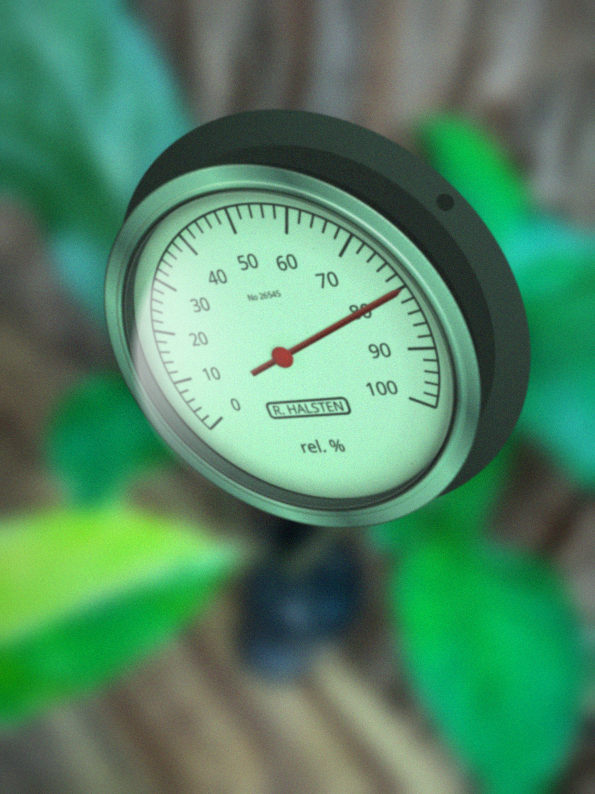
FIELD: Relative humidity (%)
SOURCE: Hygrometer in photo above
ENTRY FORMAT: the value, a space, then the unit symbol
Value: 80 %
